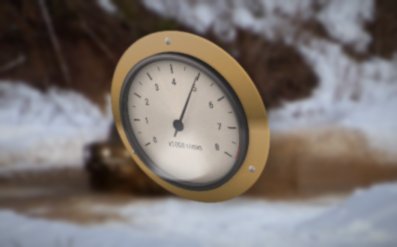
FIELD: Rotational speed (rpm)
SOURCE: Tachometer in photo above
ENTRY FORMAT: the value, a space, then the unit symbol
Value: 5000 rpm
